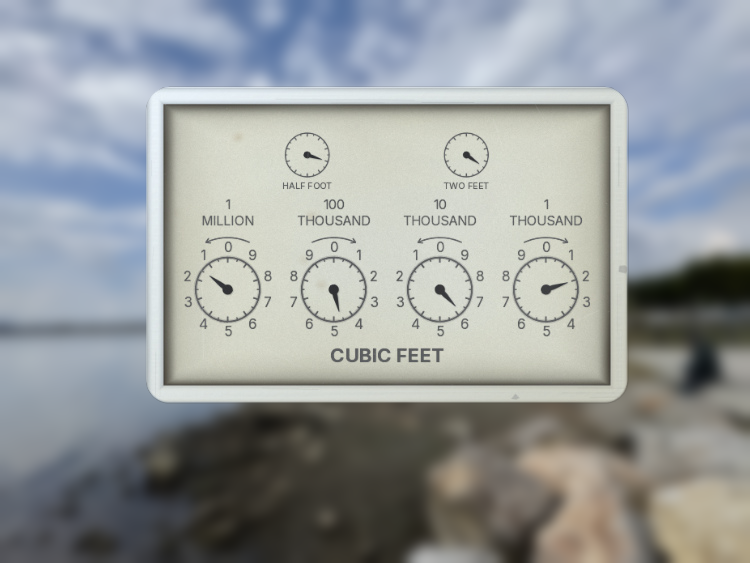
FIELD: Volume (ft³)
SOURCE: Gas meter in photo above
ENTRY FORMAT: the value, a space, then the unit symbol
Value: 146200 ft³
